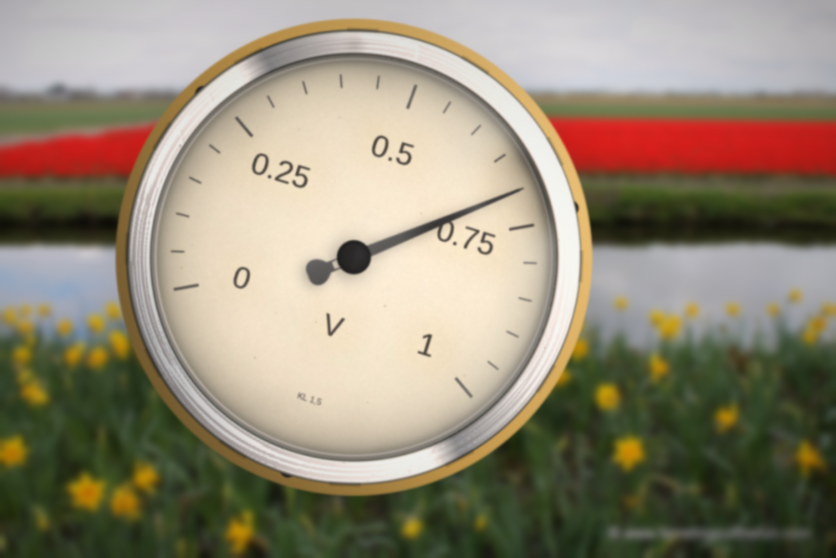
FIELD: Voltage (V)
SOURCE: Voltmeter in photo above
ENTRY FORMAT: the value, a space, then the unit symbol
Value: 0.7 V
